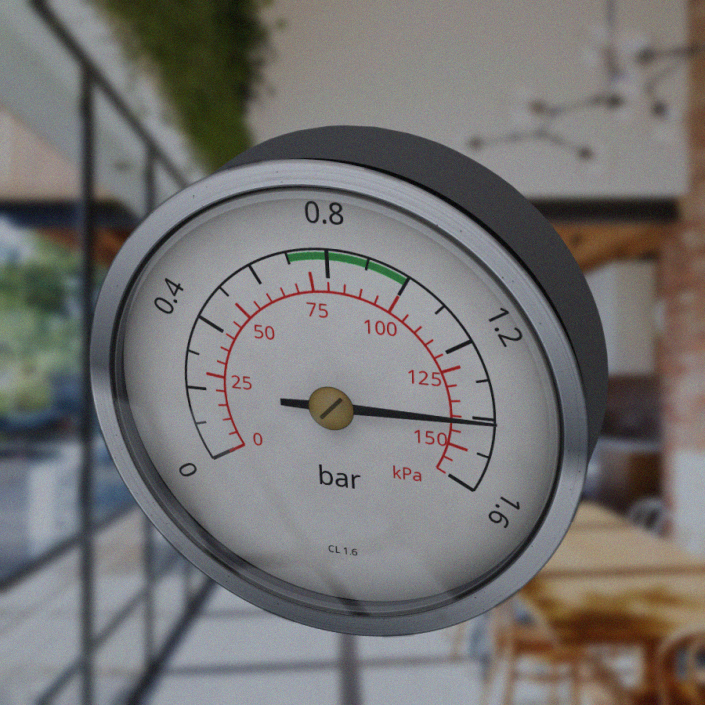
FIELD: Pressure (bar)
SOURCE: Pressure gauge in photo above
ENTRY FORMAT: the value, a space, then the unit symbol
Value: 1.4 bar
